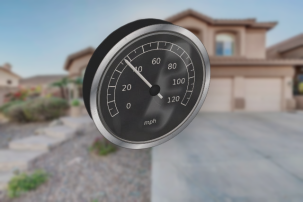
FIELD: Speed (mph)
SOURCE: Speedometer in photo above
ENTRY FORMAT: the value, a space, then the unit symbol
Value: 37.5 mph
